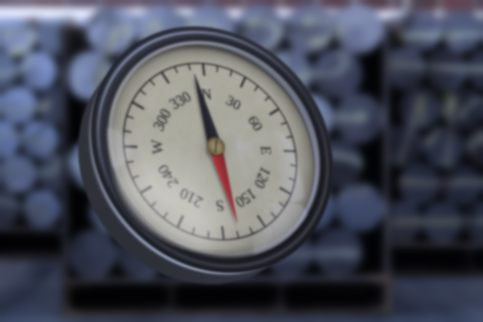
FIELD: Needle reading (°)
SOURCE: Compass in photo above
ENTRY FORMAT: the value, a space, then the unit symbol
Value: 170 °
